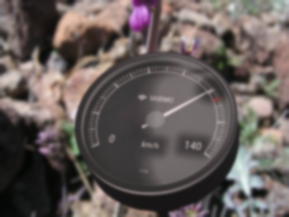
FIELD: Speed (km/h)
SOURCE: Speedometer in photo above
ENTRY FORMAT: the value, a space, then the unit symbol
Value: 100 km/h
